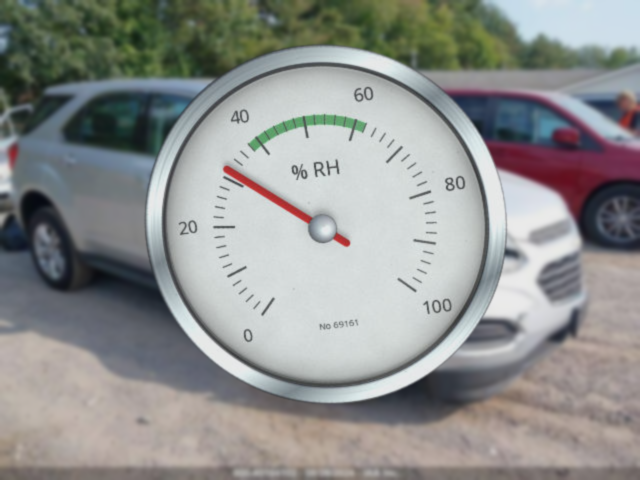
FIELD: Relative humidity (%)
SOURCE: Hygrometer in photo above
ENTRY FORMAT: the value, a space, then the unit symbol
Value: 32 %
